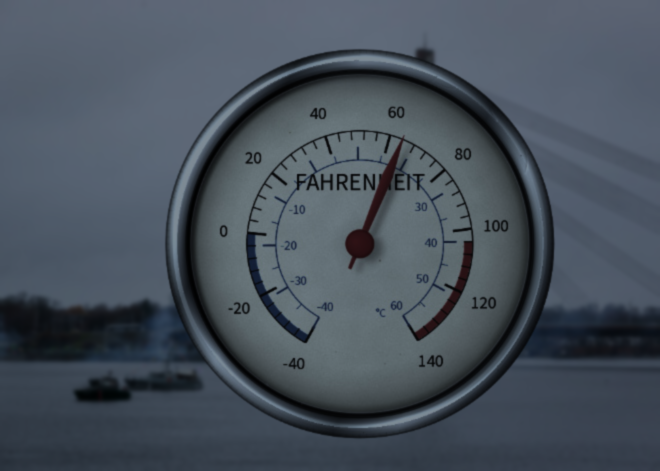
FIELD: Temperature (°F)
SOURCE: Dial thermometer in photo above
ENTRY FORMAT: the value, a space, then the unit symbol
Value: 64 °F
